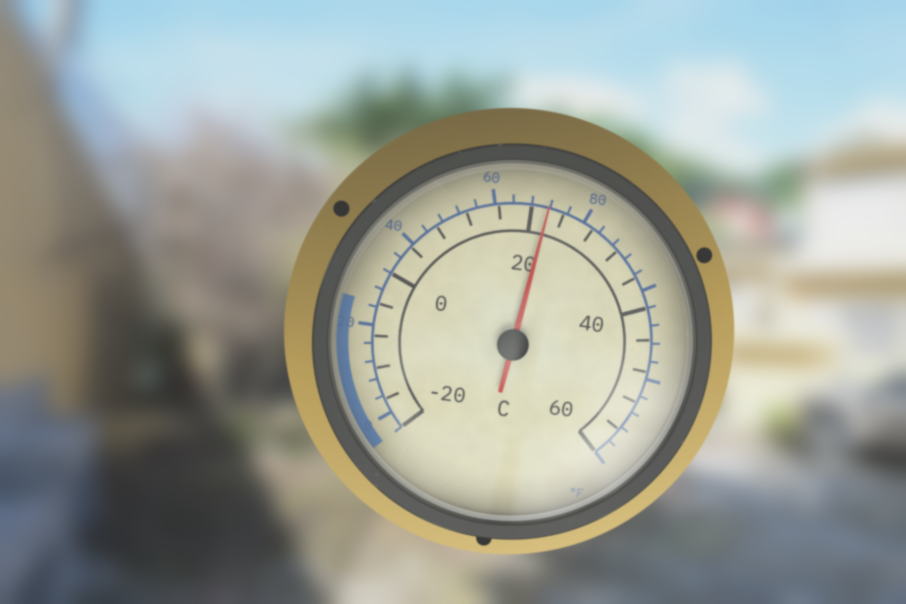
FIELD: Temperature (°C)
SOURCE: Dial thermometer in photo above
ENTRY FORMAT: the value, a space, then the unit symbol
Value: 22 °C
